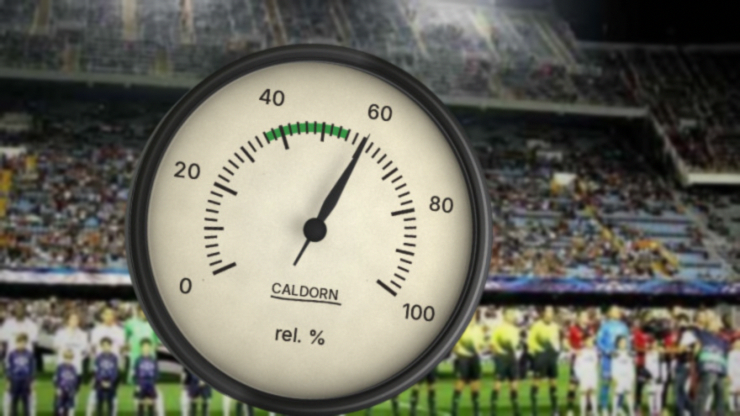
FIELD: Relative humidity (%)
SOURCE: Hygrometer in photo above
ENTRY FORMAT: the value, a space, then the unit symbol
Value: 60 %
